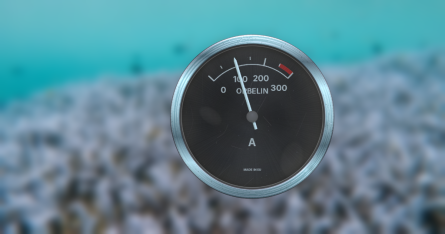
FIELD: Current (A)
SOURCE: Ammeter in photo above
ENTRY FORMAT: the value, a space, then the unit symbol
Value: 100 A
